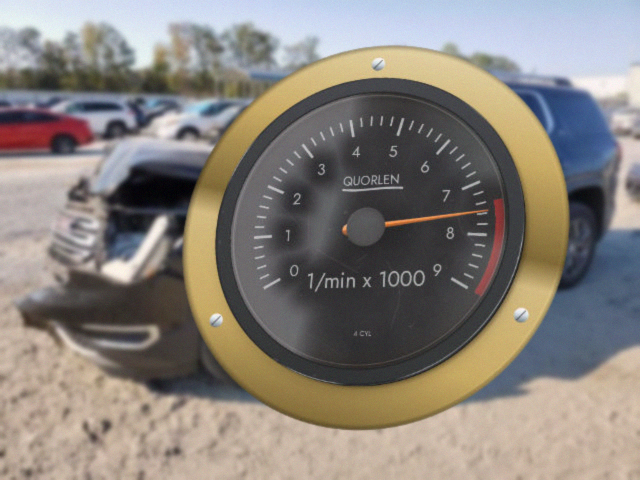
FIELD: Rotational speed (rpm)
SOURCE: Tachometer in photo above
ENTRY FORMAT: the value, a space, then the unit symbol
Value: 7600 rpm
